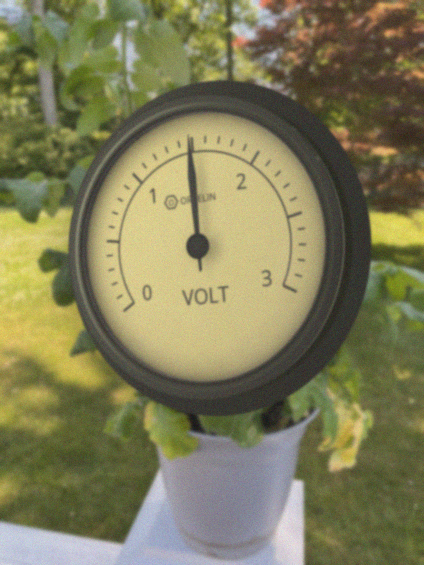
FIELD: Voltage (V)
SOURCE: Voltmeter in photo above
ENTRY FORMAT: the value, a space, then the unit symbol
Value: 1.5 V
